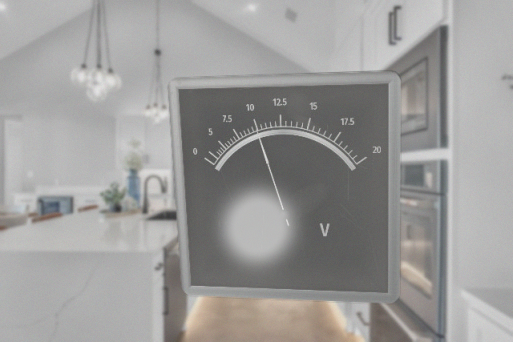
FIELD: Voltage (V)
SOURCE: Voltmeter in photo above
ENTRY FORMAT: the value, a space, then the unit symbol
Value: 10 V
